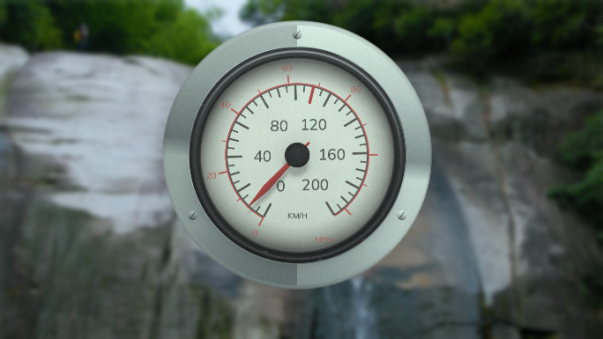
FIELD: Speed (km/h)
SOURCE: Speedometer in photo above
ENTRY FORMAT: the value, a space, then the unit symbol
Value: 10 km/h
